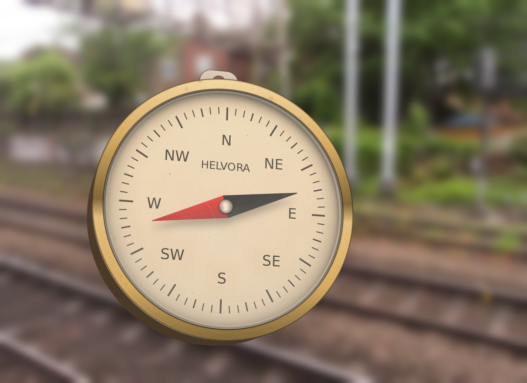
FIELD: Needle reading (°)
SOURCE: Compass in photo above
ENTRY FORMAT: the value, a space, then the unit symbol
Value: 255 °
